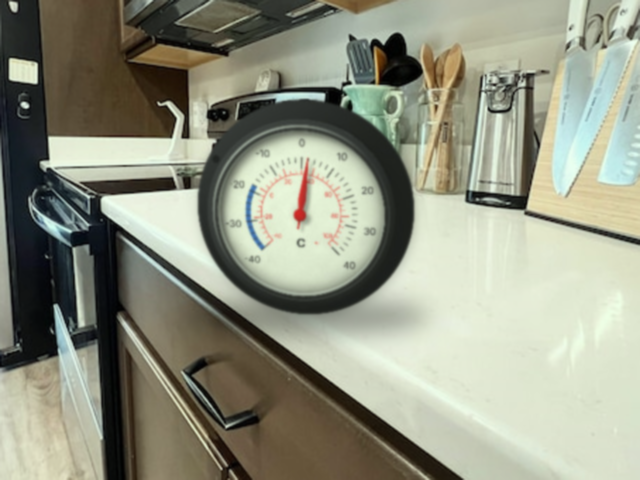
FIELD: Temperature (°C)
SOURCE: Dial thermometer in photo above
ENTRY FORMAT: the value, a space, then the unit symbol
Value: 2 °C
